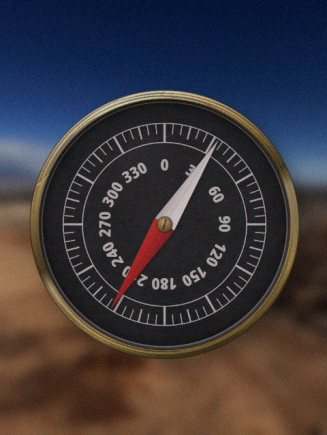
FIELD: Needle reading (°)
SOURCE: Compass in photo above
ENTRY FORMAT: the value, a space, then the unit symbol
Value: 212.5 °
